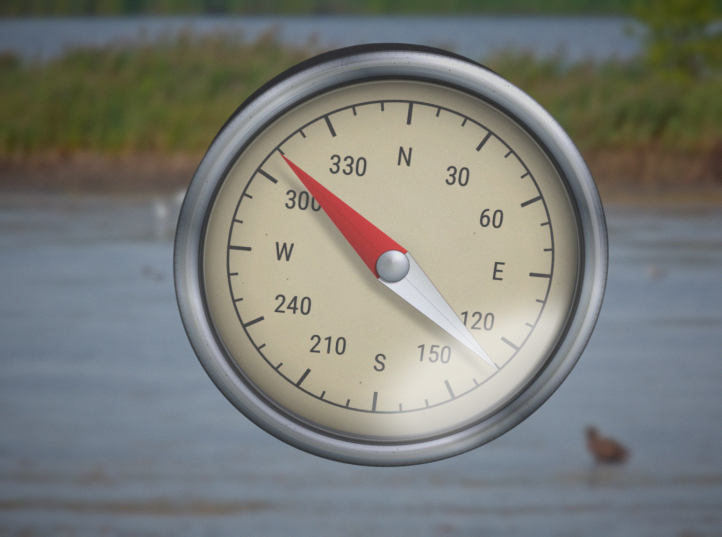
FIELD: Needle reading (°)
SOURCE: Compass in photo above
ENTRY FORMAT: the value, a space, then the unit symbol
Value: 310 °
